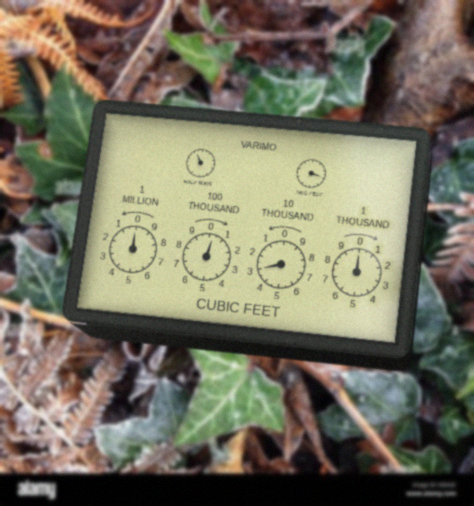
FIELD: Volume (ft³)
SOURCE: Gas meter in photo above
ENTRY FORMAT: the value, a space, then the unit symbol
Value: 3000 ft³
